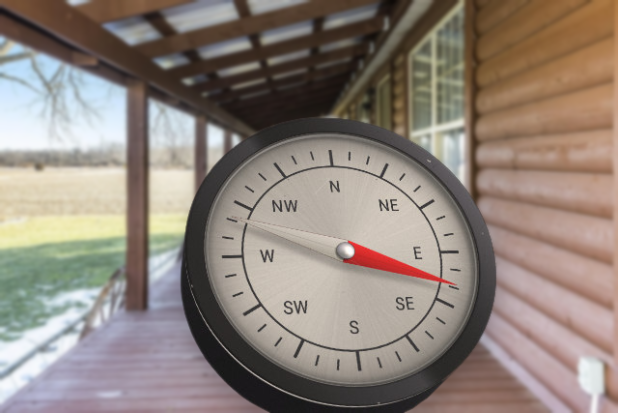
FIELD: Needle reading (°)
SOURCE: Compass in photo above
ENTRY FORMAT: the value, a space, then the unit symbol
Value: 110 °
